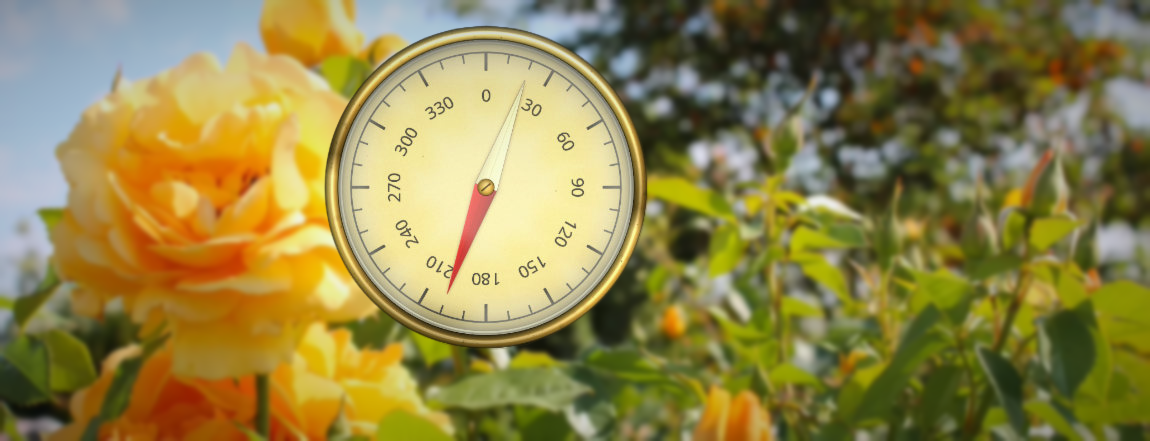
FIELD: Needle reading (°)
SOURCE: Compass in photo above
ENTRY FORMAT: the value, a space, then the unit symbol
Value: 200 °
